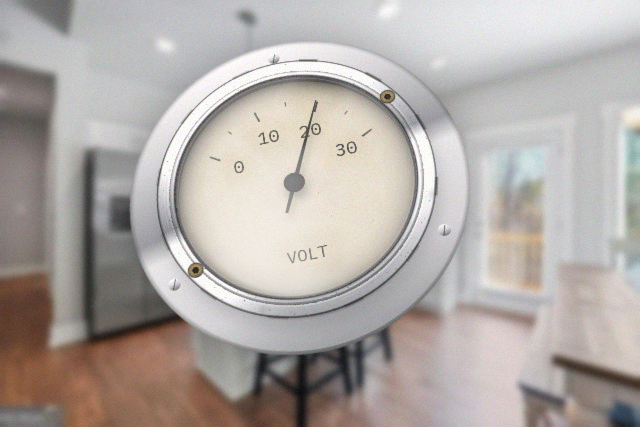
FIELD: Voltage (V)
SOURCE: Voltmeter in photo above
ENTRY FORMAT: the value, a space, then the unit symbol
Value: 20 V
